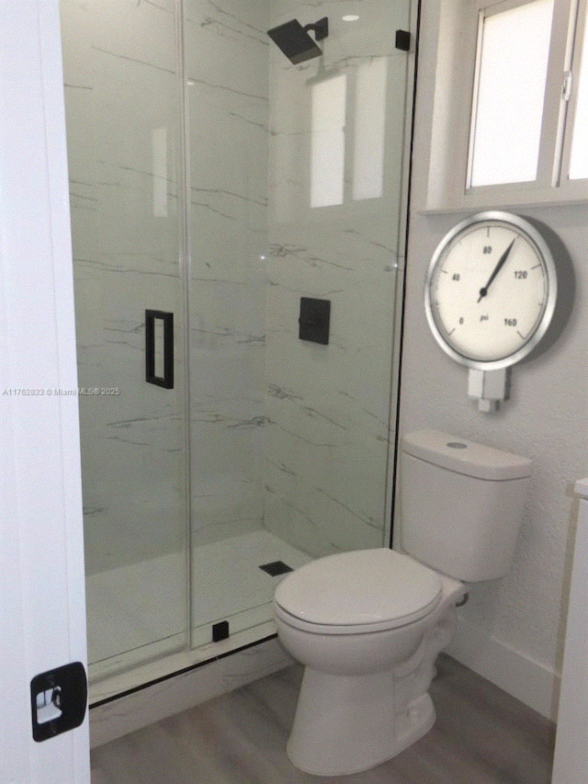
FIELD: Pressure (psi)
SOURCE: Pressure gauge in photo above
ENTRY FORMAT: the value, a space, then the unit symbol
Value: 100 psi
